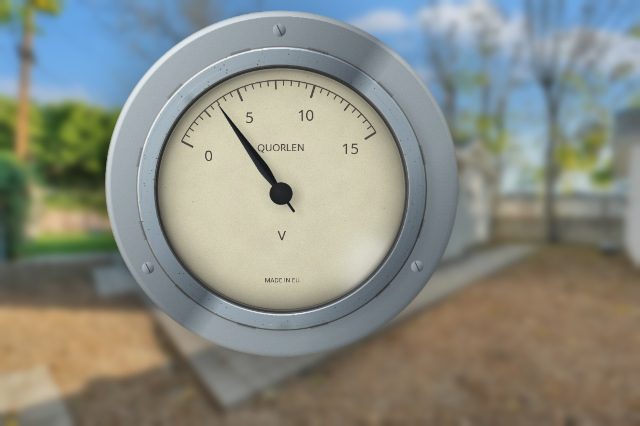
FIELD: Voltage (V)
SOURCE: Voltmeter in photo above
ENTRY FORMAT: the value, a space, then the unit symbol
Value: 3.5 V
